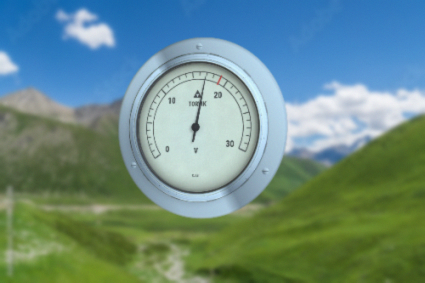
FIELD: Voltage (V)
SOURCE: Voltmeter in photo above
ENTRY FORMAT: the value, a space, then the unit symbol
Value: 17 V
